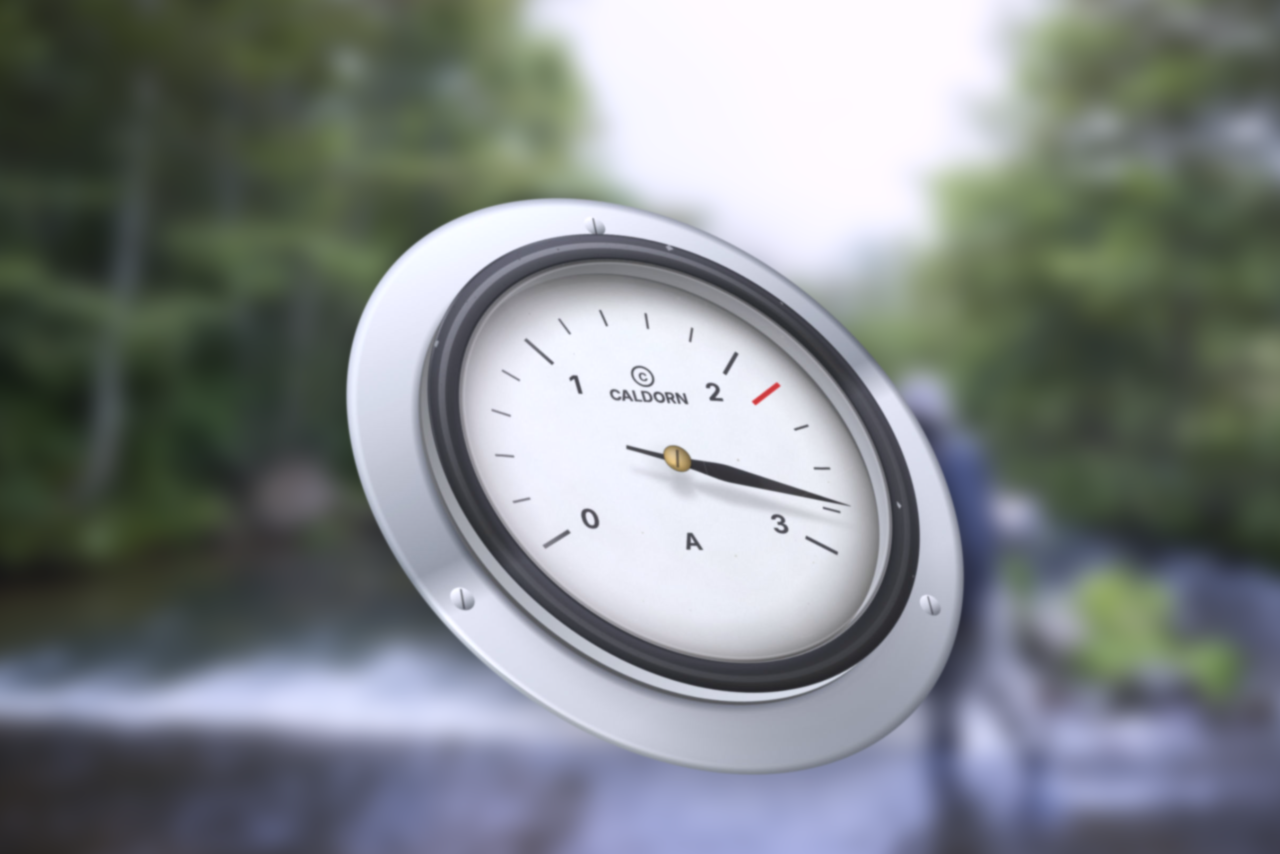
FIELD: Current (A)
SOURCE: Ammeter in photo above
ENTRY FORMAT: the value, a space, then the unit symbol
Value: 2.8 A
